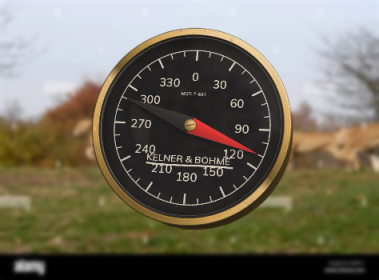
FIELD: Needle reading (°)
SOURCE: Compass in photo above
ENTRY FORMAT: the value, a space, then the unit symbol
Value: 110 °
